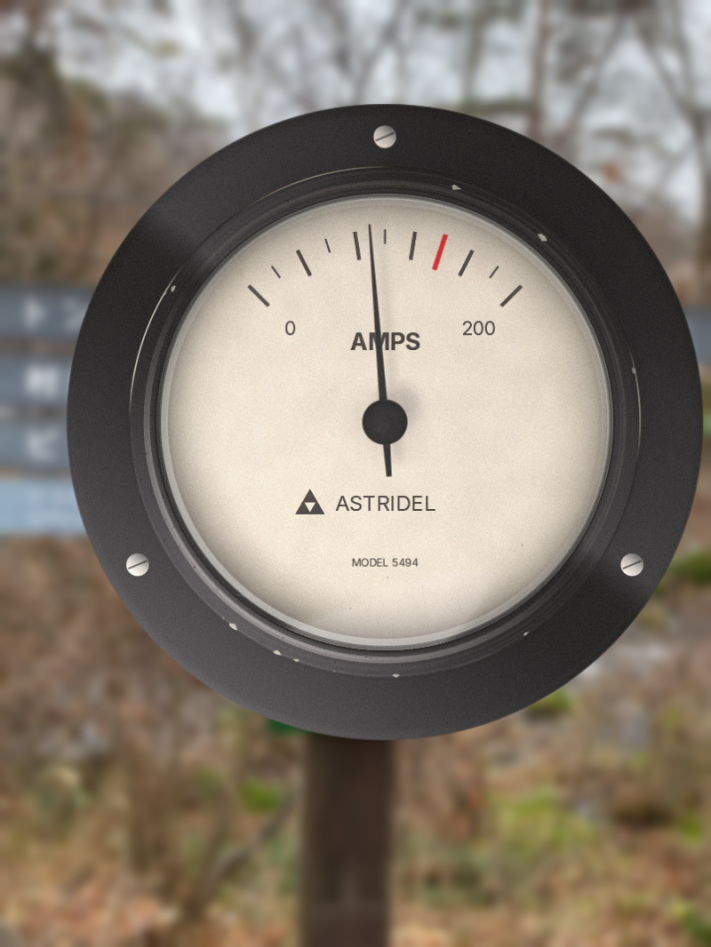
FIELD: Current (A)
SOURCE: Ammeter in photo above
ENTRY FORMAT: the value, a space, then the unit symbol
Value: 90 A
